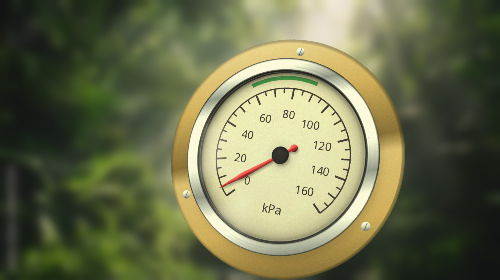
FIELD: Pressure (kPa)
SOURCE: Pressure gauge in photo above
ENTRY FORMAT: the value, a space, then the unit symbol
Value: 5 kPa
